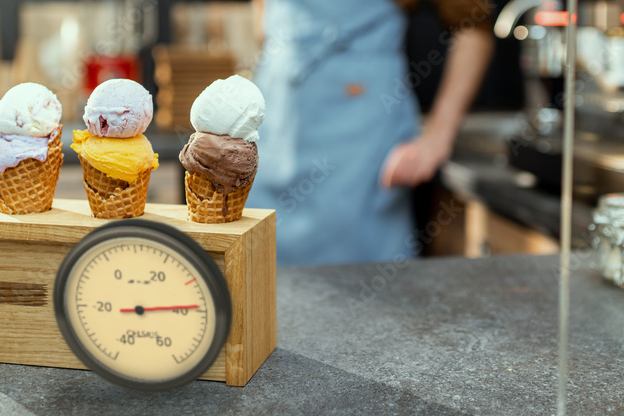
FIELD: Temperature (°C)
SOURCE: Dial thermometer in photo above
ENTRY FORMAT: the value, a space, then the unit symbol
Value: 38 °C
